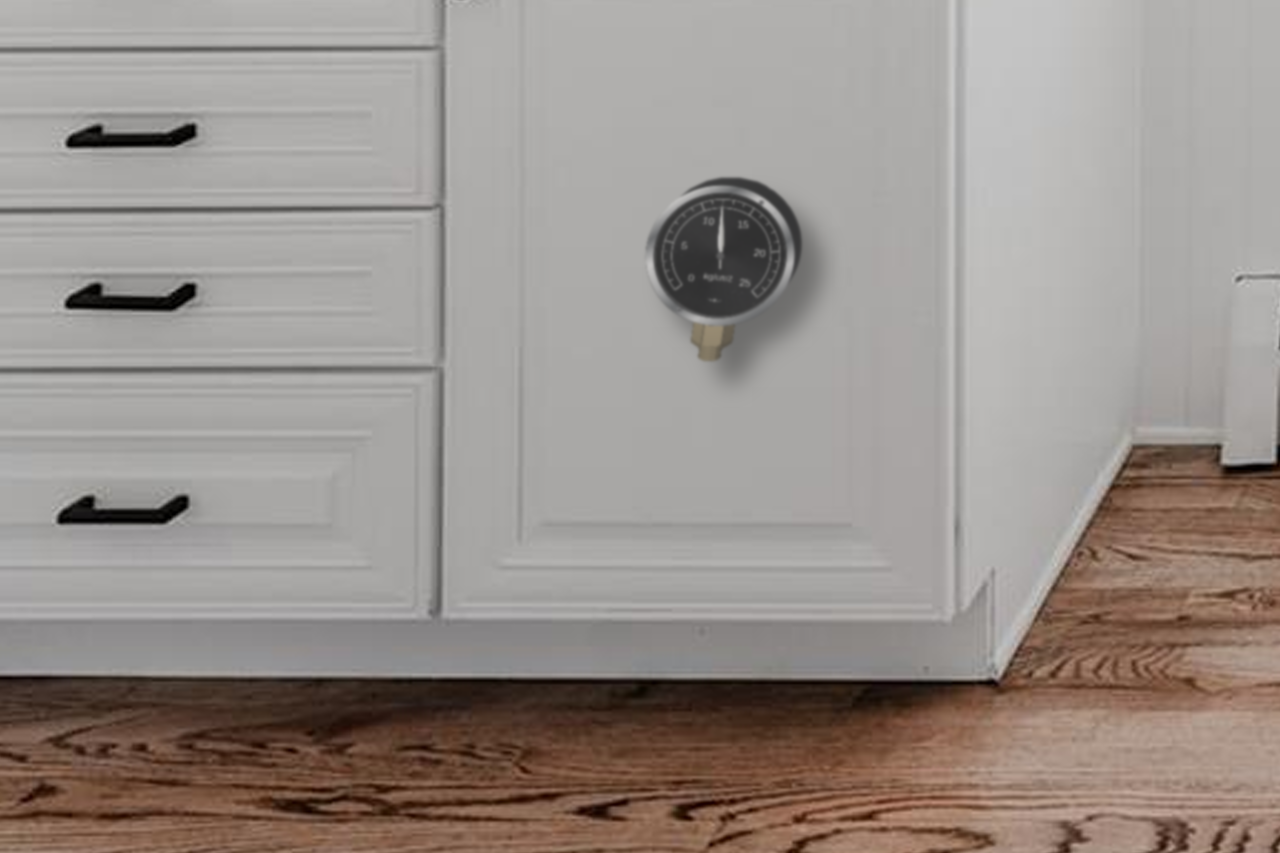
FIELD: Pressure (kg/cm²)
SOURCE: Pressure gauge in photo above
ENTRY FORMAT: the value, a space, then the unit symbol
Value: 12 kg/cm²
